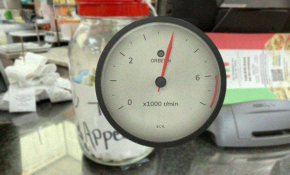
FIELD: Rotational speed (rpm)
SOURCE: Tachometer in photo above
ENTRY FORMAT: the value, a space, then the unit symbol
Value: 4000 rpm
